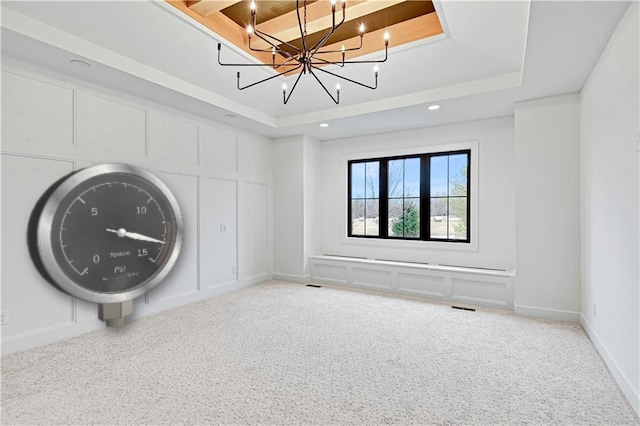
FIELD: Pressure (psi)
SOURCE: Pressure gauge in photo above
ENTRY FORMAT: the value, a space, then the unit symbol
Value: 13.5 psi
